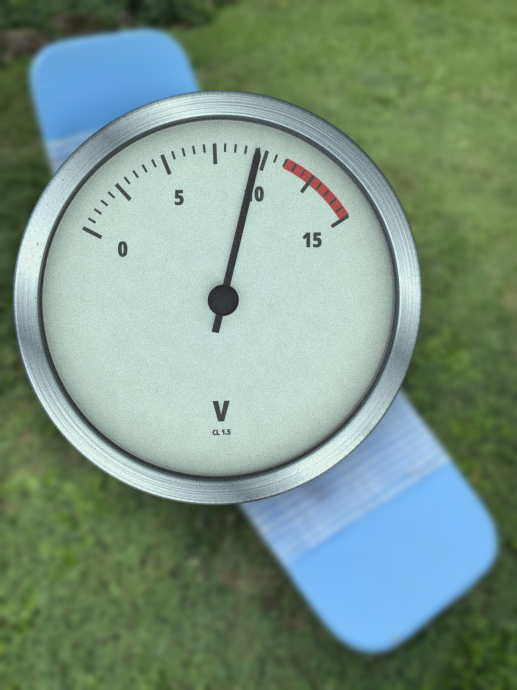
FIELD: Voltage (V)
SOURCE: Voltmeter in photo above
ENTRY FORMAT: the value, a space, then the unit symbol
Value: 9.5 V
